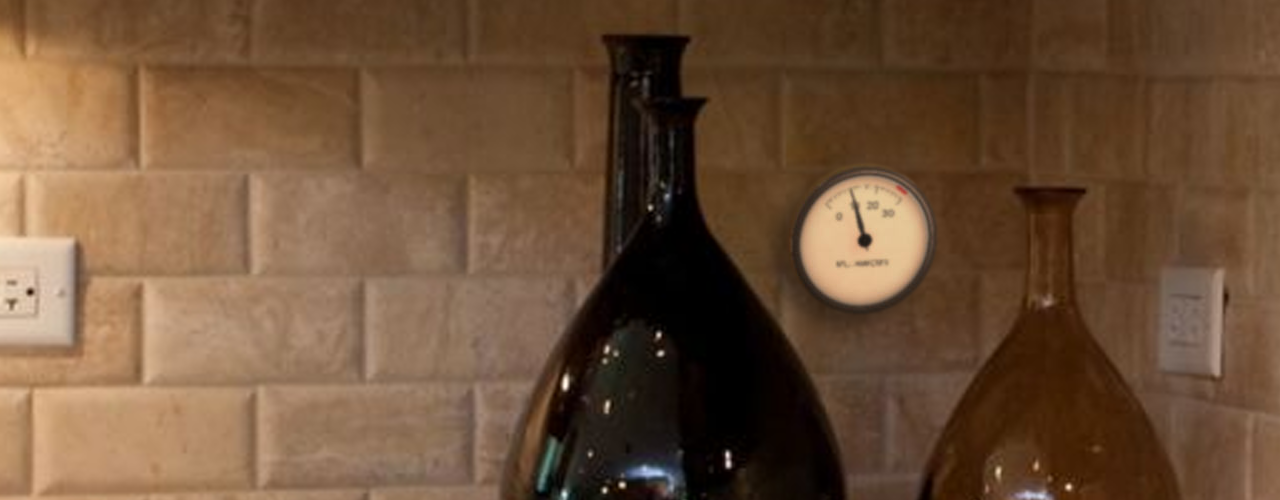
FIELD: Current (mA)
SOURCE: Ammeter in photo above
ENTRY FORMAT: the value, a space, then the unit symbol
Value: 10 mA
